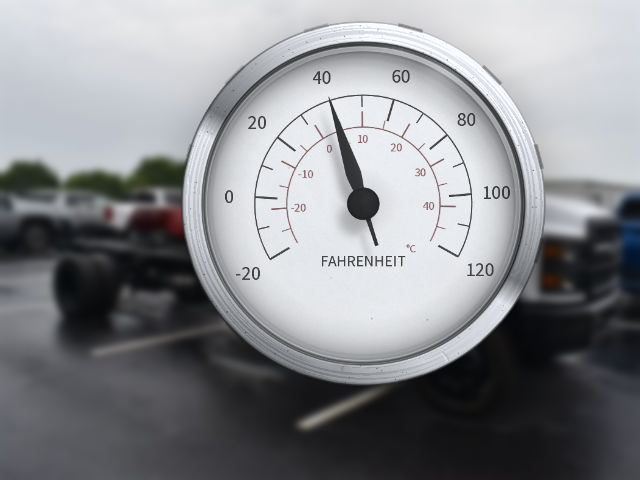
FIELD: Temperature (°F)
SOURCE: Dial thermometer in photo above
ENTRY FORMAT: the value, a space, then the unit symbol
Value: 40 °F
